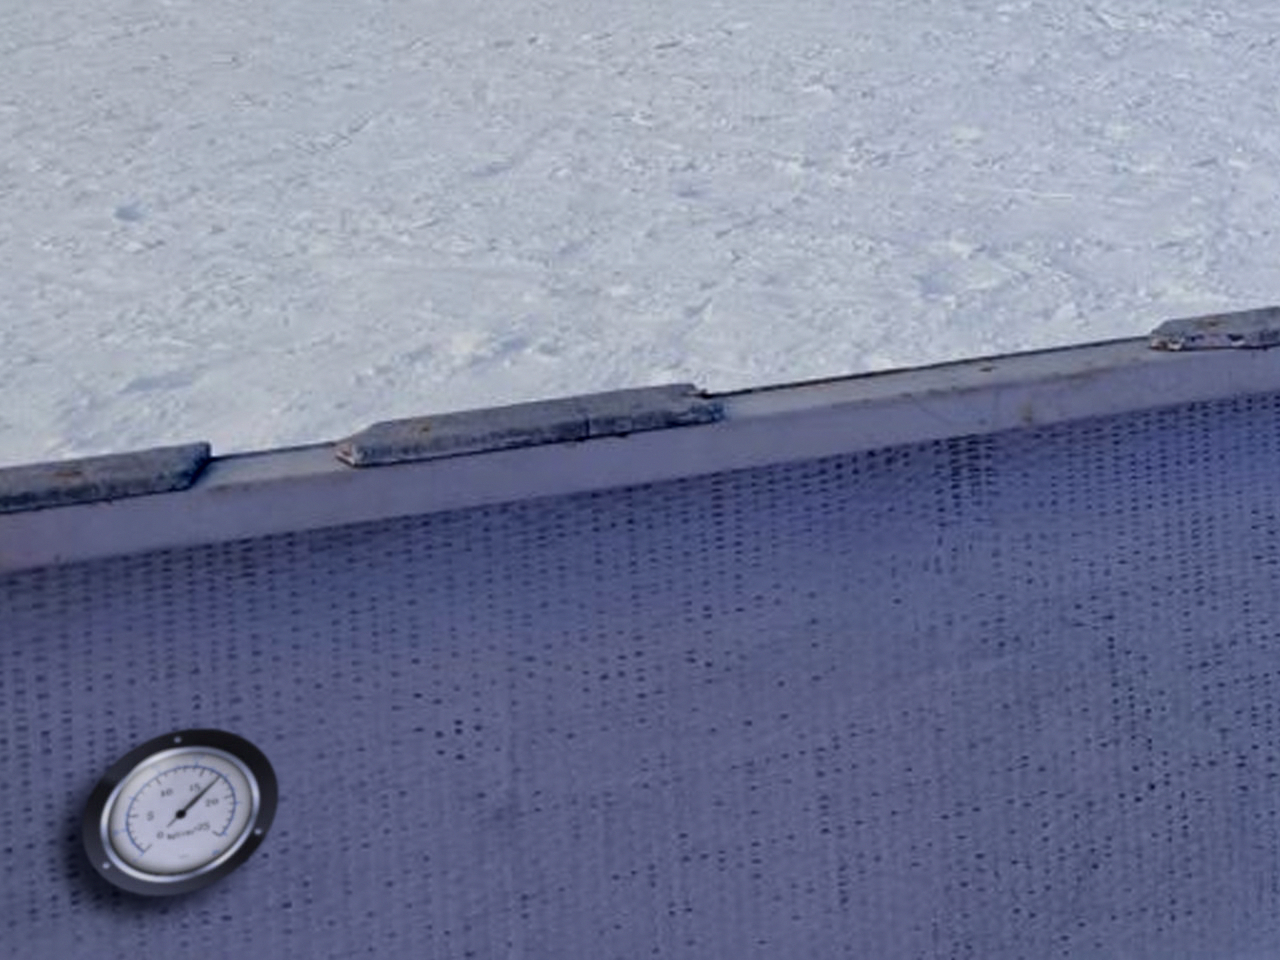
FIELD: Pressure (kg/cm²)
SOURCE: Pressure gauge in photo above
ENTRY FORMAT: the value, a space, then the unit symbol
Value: 17 kg/cm²
